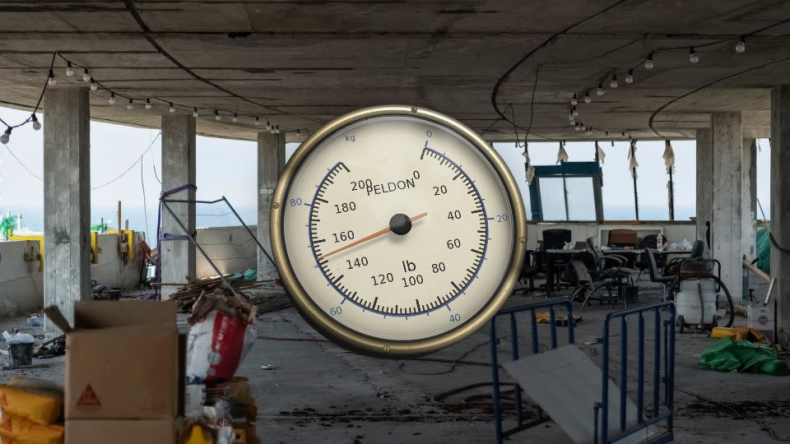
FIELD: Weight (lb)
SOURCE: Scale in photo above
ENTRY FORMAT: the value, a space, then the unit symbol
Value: 152 lb
